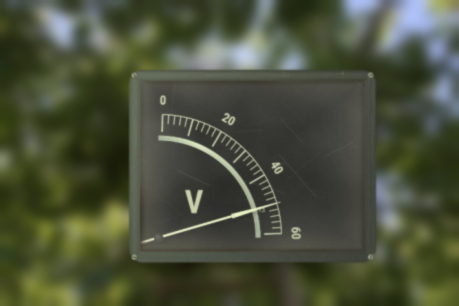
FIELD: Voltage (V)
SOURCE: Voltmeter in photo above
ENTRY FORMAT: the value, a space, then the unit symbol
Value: 50 V
